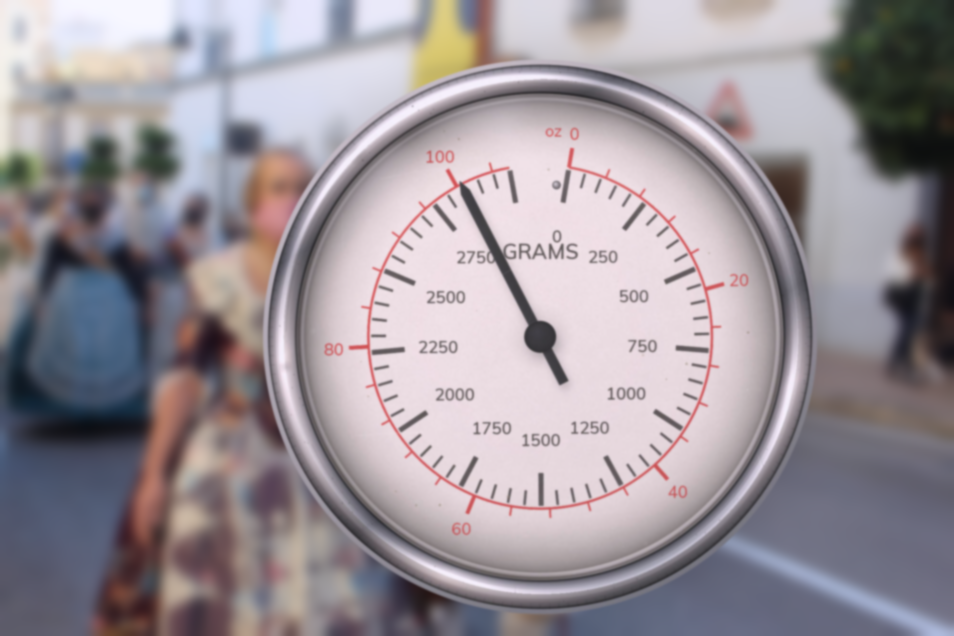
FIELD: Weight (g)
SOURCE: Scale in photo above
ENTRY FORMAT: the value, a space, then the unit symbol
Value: 2850 g
